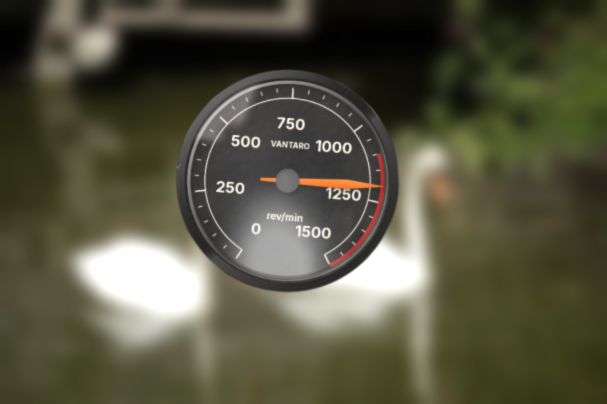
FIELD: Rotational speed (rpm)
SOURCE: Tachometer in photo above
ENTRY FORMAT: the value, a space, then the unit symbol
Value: 1200 rpm
